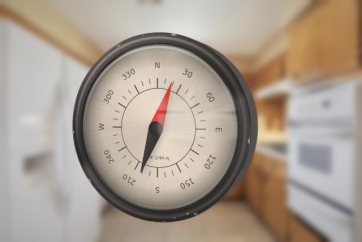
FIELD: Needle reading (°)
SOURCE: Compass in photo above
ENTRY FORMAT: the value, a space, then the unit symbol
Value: 20 °
